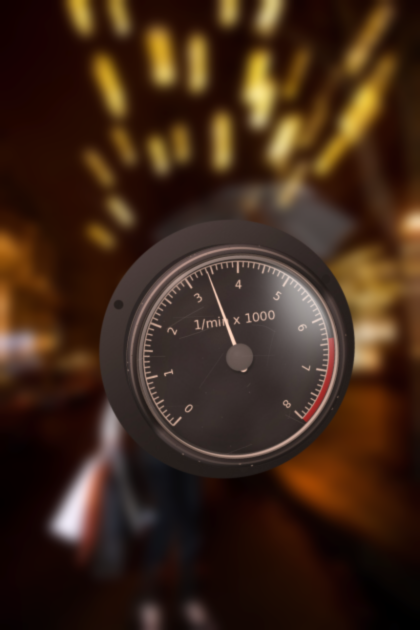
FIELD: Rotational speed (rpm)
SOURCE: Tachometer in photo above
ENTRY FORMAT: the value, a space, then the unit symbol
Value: 3400 rpm
